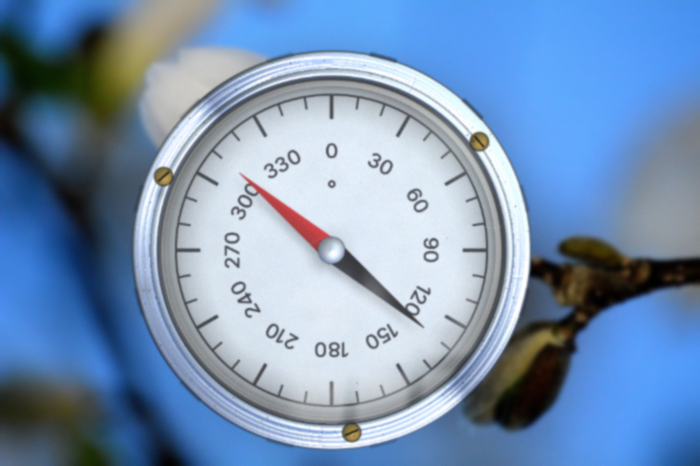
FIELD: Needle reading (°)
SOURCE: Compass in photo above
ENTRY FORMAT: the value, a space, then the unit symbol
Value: 310 °
